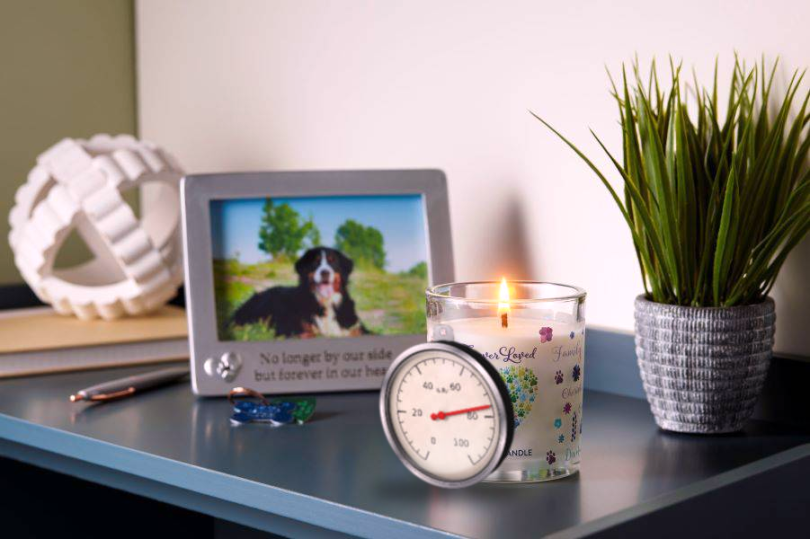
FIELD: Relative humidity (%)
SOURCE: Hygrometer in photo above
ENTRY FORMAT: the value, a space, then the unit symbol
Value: 76 %
